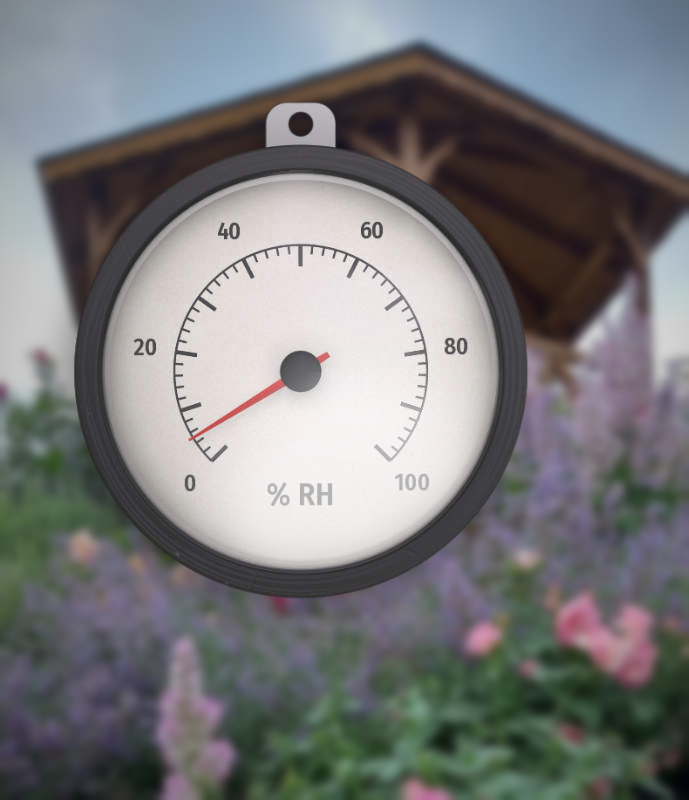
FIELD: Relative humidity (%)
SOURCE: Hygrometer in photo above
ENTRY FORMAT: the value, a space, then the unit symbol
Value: 5 %
